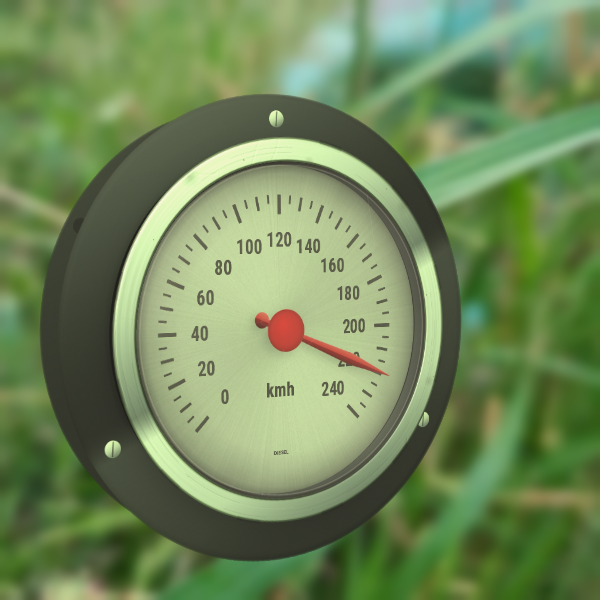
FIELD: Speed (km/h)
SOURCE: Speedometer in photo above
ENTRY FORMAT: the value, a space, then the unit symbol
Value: 220 km/h
